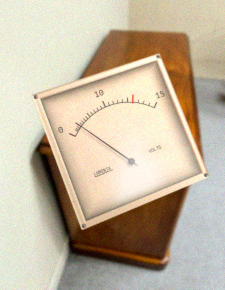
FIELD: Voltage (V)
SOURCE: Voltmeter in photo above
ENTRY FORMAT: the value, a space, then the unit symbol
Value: 5 V
